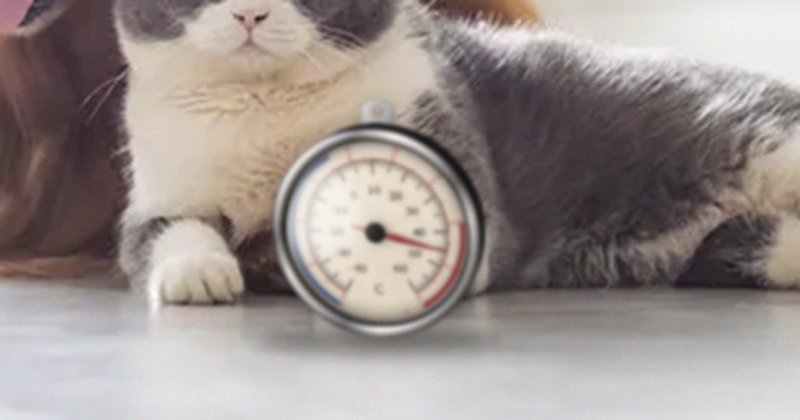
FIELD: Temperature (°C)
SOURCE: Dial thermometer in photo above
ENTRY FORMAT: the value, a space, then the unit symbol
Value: 45 °C
